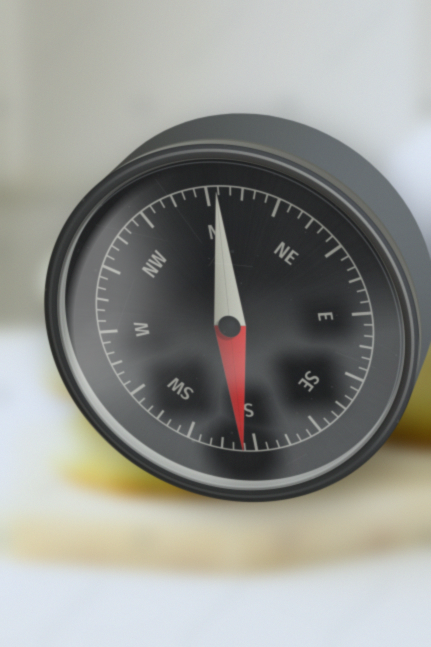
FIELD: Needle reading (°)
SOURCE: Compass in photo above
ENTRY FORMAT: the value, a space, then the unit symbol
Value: 185 °
